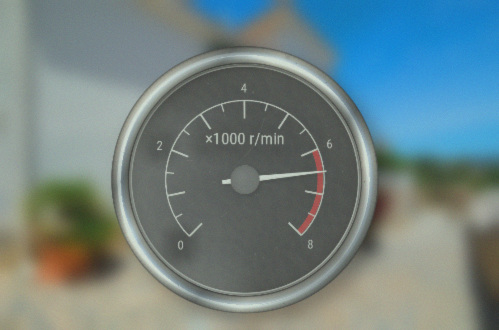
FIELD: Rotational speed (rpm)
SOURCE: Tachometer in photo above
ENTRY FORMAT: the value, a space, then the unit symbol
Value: 6500 rpm
